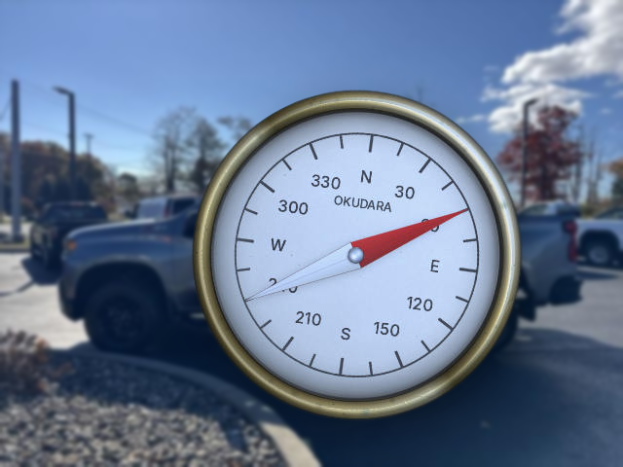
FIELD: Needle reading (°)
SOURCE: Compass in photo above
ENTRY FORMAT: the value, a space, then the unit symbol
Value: 60 °
